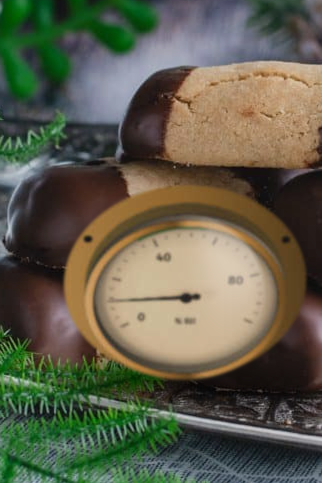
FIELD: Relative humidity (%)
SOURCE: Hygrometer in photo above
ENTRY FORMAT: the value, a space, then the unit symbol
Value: 12 %
